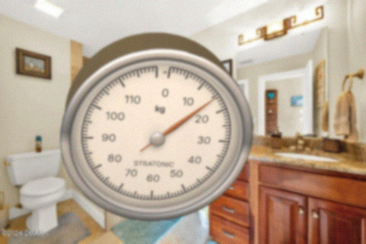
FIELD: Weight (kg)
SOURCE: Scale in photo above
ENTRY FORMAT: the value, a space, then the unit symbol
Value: 15 kg
